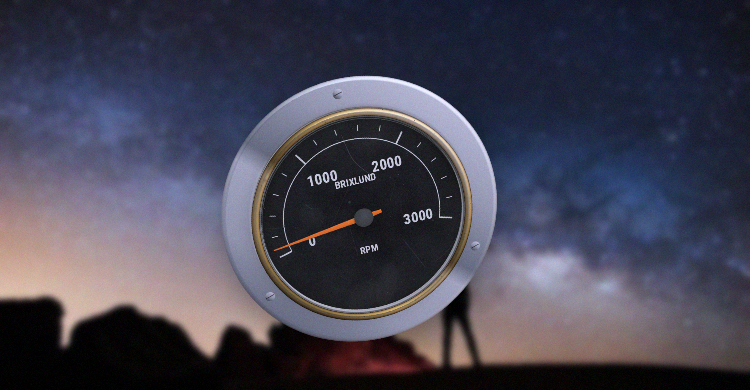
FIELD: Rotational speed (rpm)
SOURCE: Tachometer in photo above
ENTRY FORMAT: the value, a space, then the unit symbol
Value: 100 rpm
